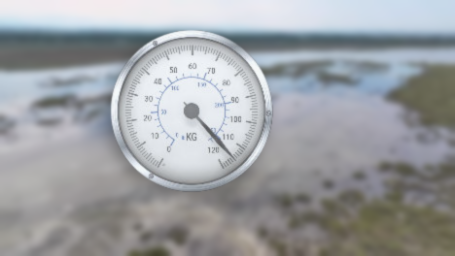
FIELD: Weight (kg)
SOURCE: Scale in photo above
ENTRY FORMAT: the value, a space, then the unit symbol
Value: 115 kg
